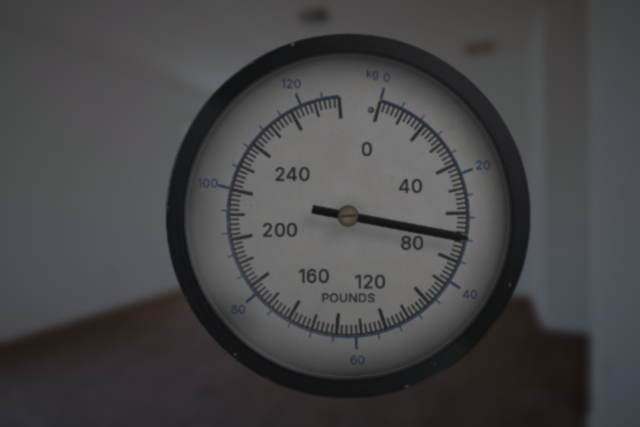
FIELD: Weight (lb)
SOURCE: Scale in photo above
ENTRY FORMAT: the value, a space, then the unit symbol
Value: 70 lb
